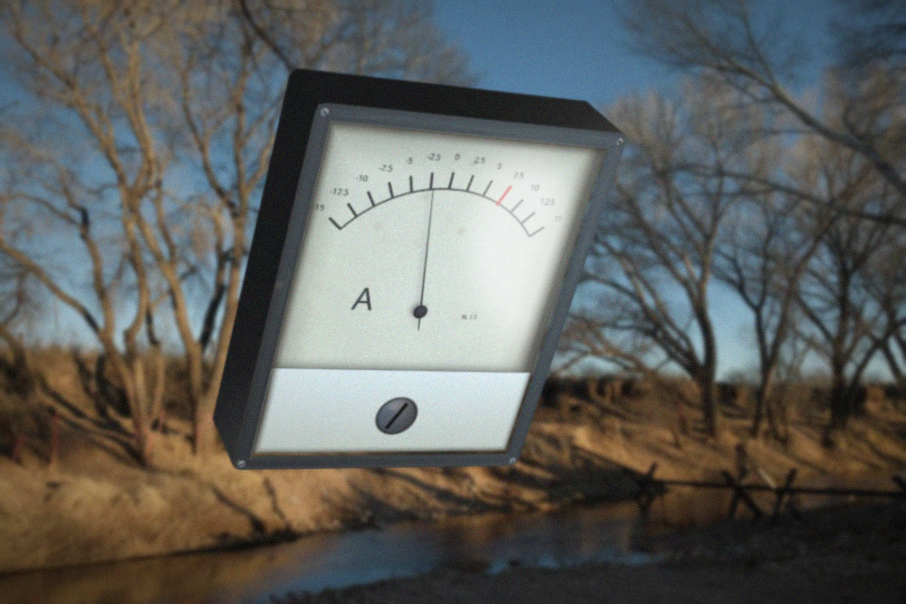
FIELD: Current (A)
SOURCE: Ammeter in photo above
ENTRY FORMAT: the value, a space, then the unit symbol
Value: -2.5 A
